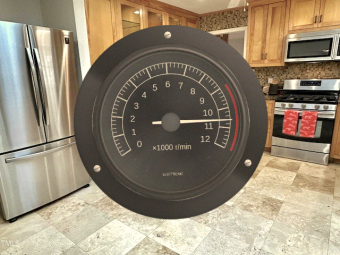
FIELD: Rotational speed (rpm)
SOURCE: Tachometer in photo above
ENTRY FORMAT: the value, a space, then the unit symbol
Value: 10600 rpm
